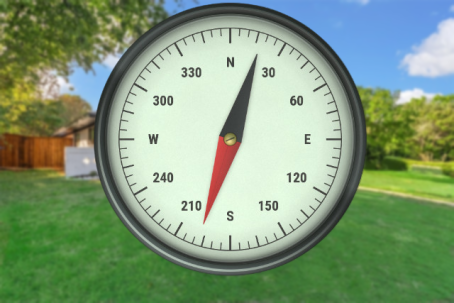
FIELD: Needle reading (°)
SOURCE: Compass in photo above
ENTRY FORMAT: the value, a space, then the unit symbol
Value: 197.5 °
